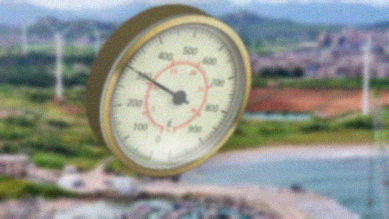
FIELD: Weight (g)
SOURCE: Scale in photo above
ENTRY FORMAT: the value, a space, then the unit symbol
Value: 300 g
